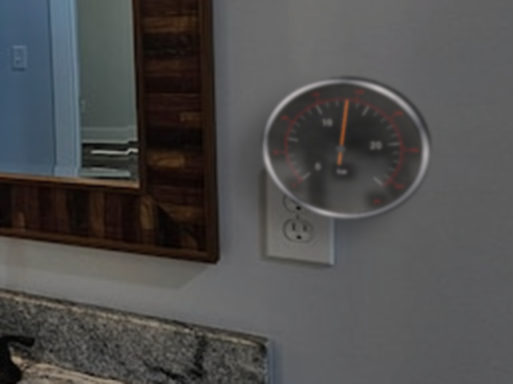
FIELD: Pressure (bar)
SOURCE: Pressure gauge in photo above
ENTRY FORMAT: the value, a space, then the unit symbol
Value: 13 bar
